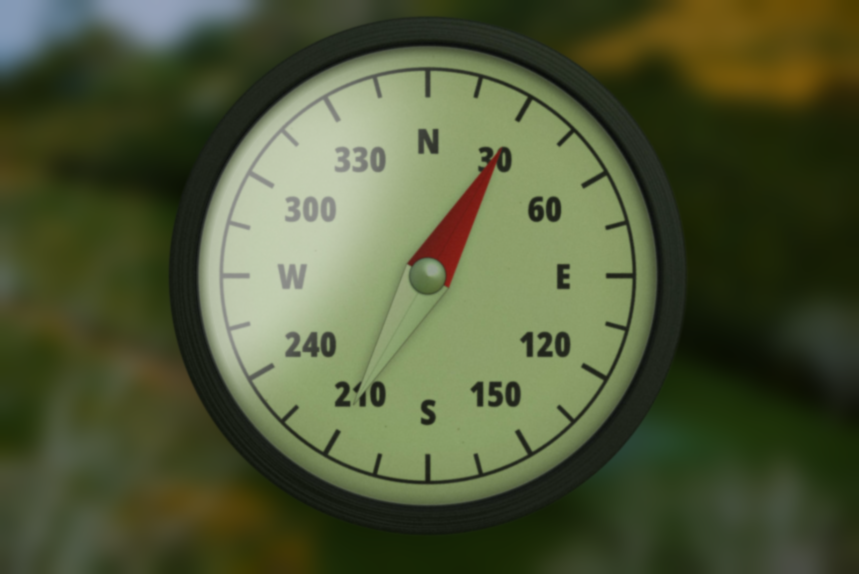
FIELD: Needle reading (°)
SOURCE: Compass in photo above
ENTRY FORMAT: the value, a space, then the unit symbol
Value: 30 °
